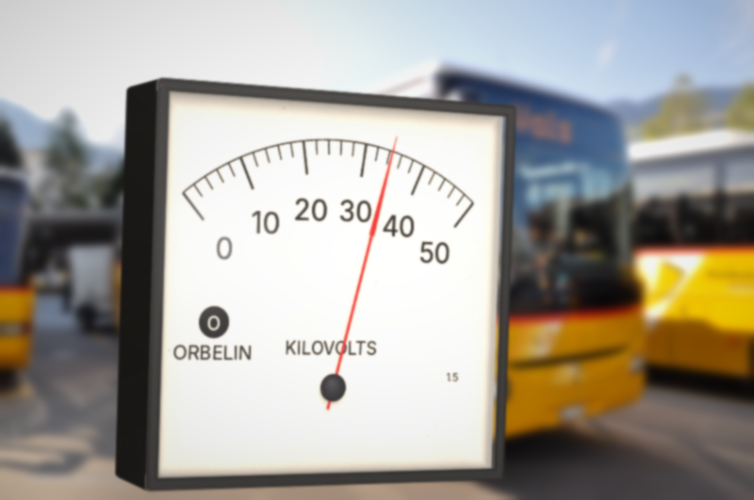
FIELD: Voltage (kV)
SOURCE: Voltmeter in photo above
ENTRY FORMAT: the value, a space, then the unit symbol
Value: 34 kV
